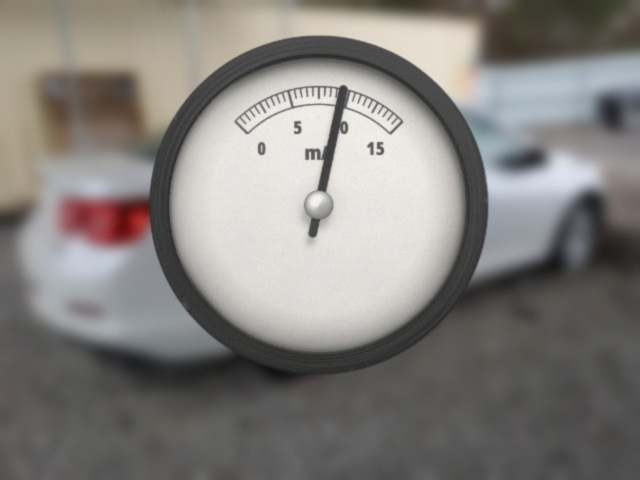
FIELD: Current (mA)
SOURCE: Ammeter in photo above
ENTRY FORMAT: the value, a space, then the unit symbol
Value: 9.5 mA
